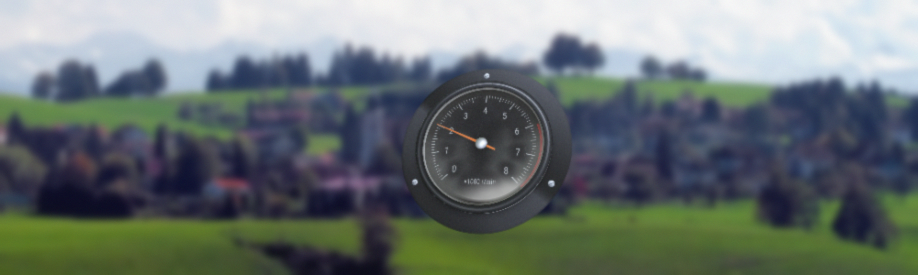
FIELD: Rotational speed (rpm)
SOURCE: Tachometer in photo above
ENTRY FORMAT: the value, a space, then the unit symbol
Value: 2000 rpm
